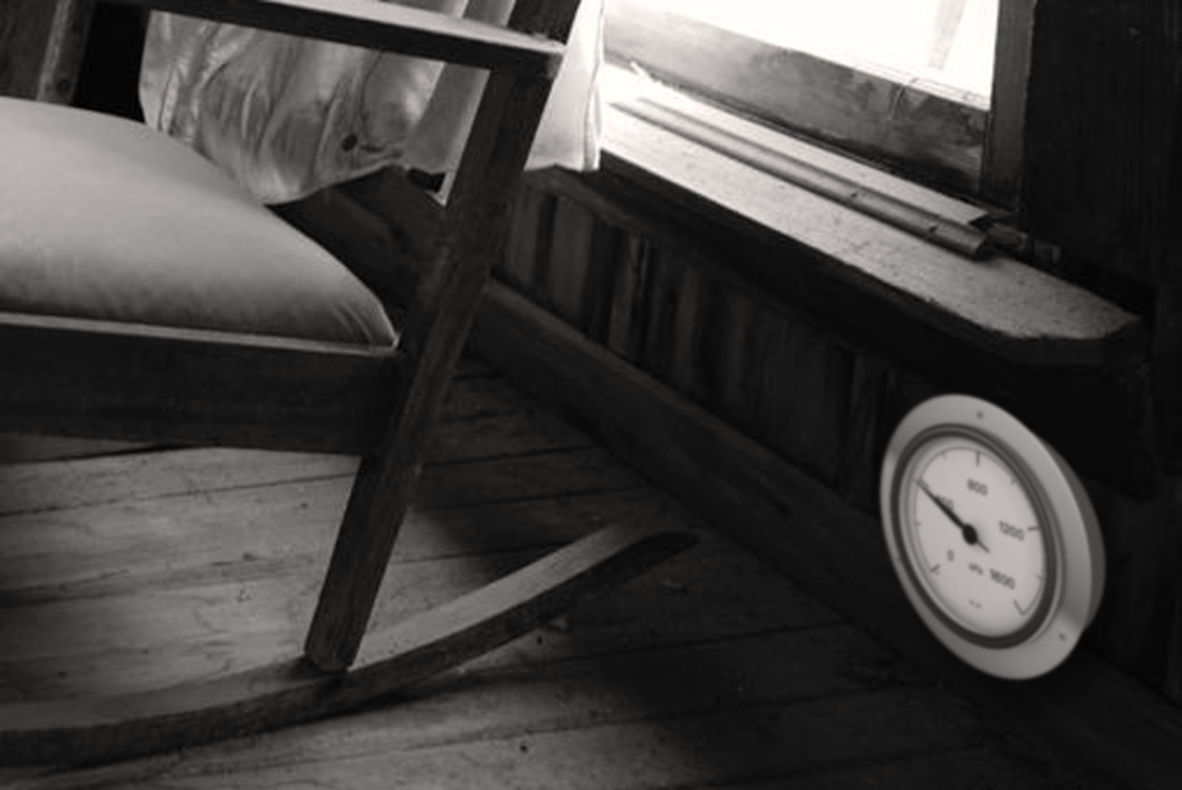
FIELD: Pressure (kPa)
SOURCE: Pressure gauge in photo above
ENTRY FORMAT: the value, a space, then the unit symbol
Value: 400 kPa
